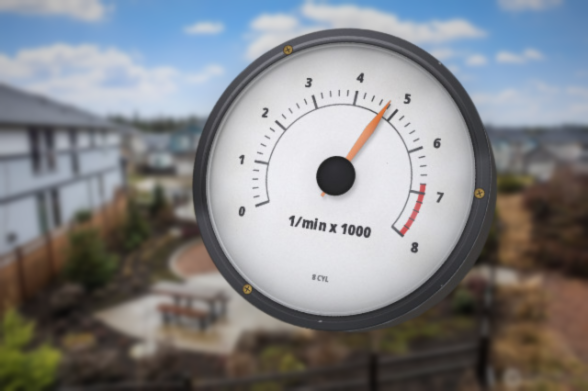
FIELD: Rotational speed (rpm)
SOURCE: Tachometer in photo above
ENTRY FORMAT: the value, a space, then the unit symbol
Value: 4800 rpm
